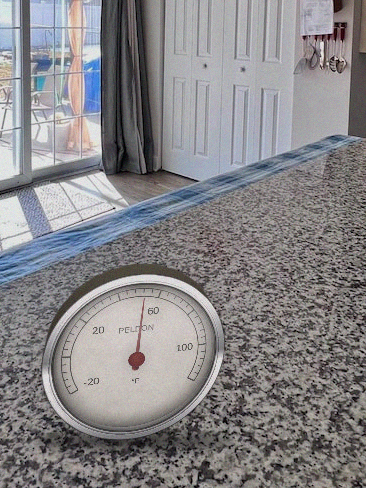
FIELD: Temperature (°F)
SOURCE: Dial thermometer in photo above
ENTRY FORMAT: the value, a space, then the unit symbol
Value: 52 °F
